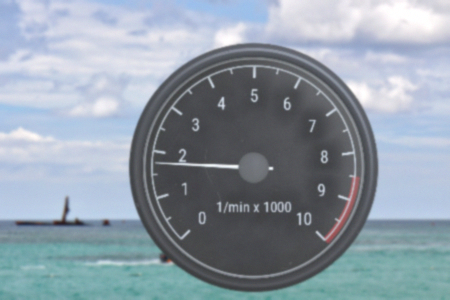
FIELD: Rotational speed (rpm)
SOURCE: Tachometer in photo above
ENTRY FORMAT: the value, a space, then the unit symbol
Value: 1750 rpm
